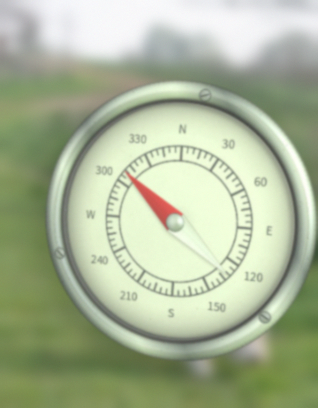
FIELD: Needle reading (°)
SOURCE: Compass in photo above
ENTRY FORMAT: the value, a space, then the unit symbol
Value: 310 °
